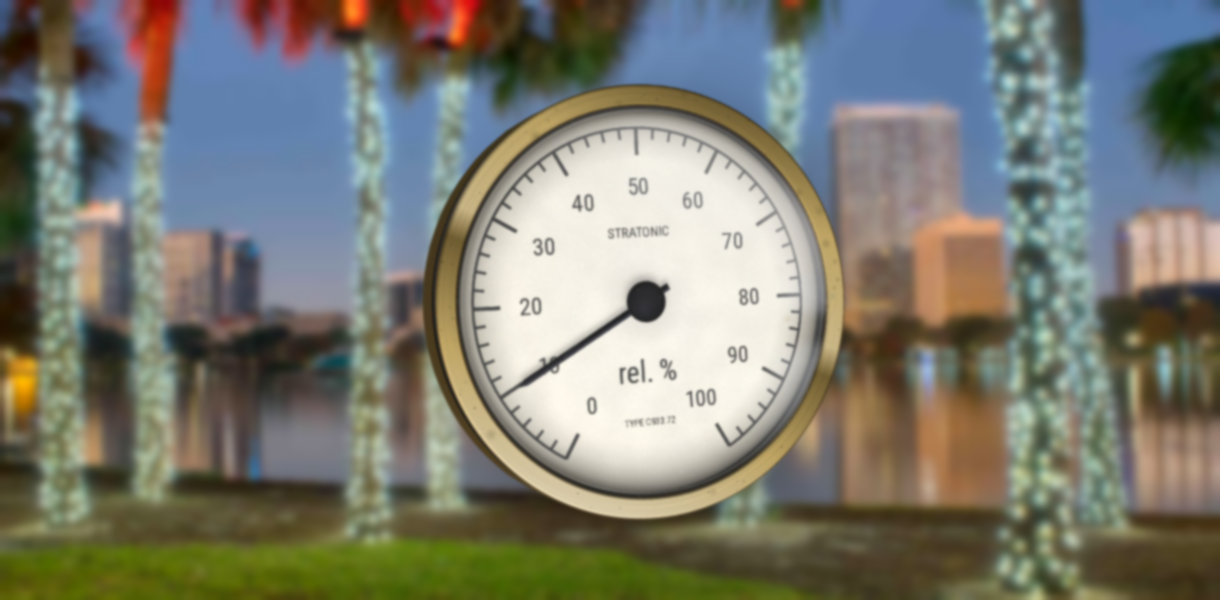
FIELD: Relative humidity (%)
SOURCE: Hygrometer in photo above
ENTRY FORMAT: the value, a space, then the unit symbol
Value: 10 %
